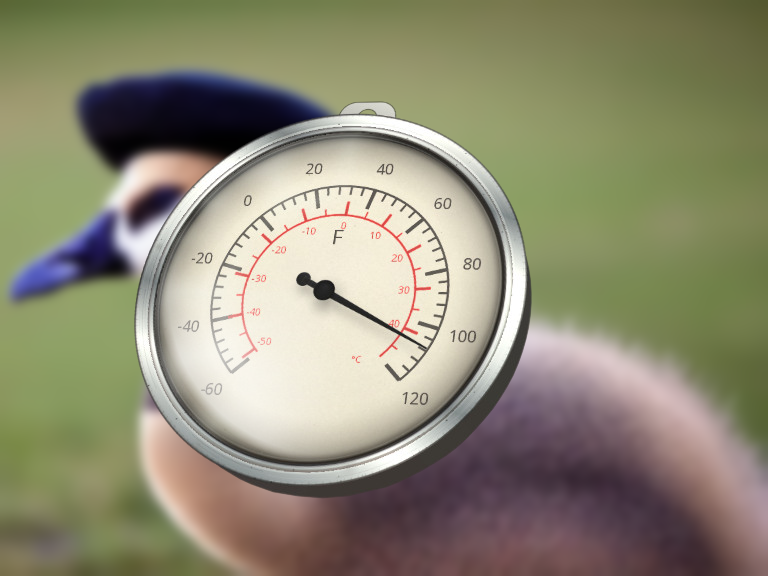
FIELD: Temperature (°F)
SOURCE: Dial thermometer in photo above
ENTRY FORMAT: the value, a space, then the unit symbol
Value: 108 °F
